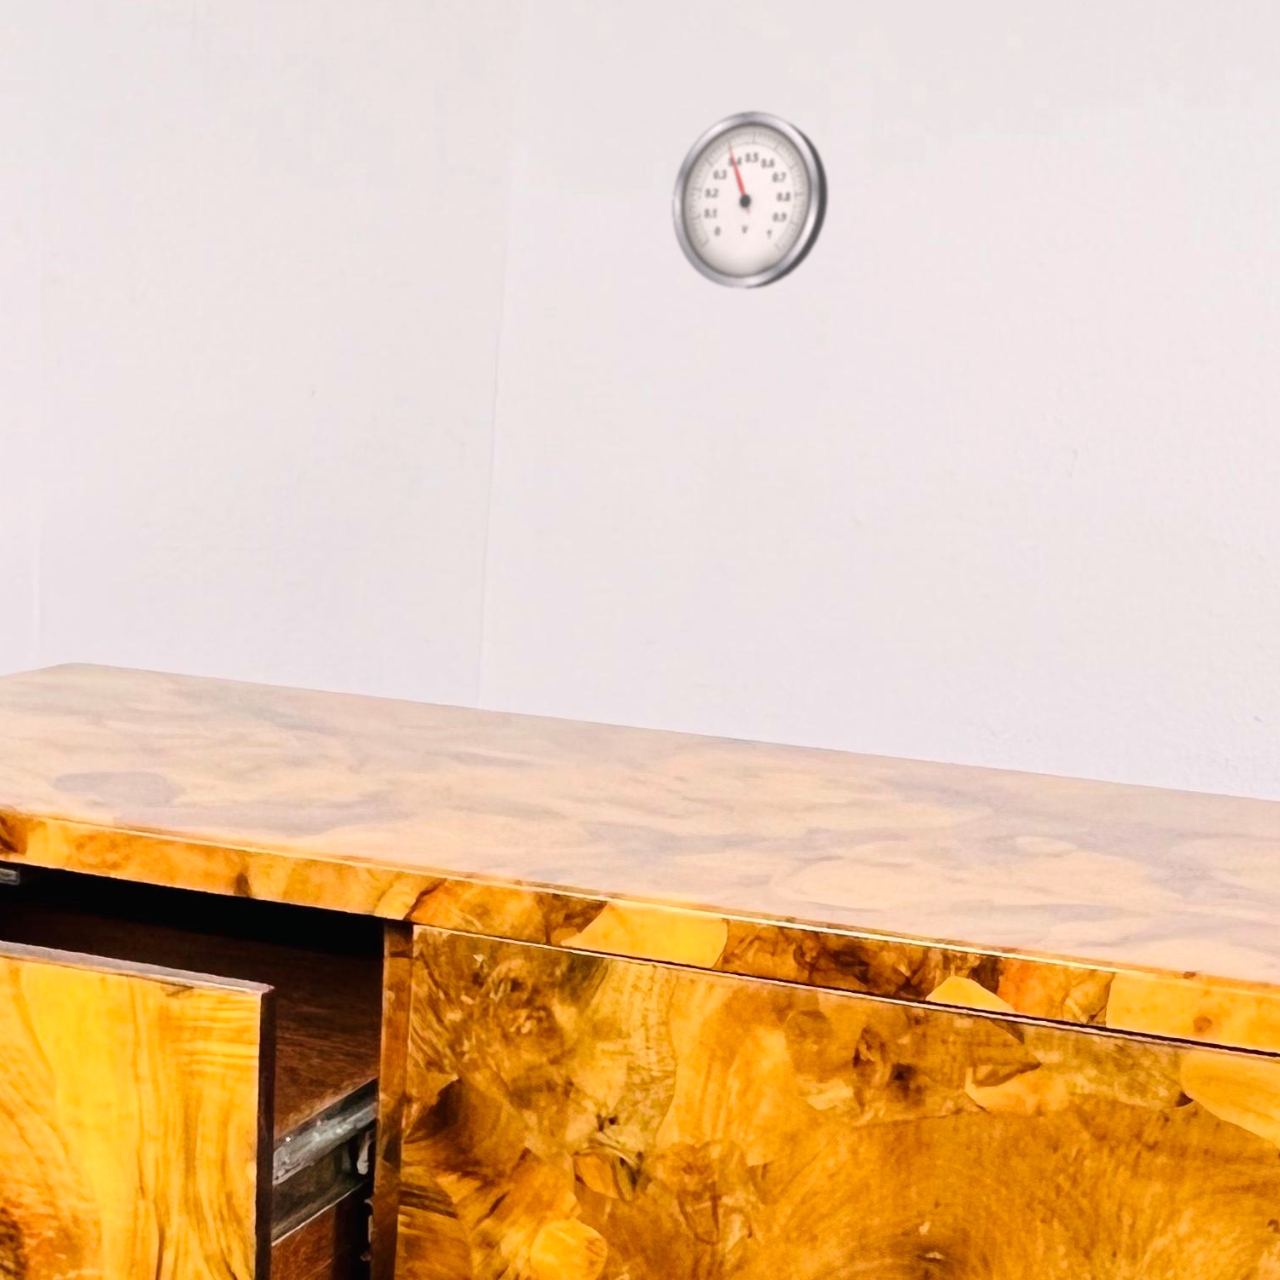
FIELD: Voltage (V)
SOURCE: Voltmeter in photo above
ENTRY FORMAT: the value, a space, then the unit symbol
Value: 0.4 V
